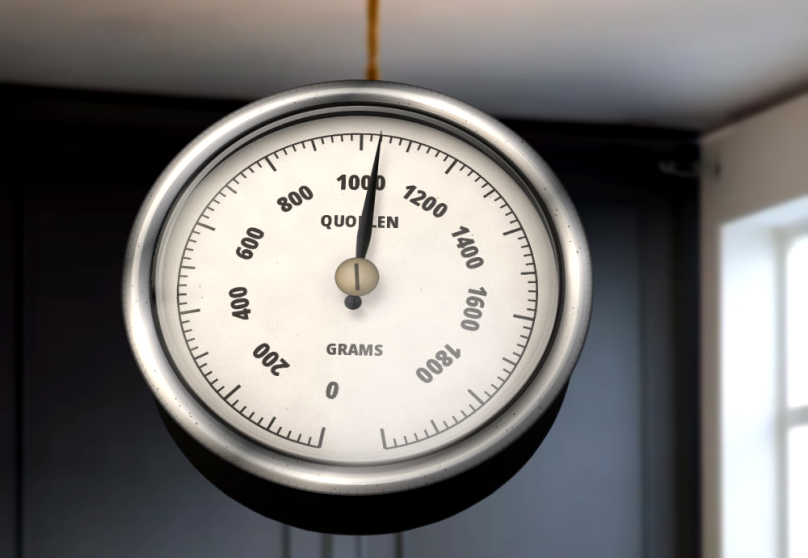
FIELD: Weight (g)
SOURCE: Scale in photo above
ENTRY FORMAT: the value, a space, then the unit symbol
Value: 1040 g
